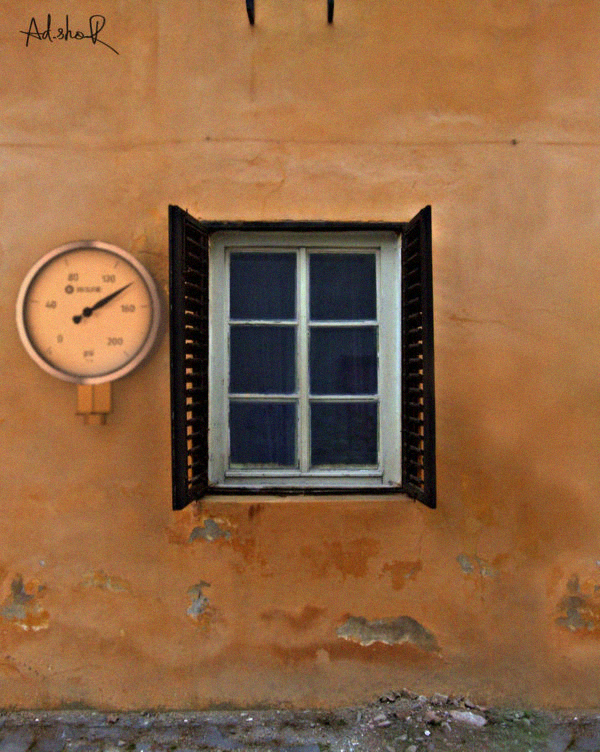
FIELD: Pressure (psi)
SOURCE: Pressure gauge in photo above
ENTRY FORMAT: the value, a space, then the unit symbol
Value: 140 psi
